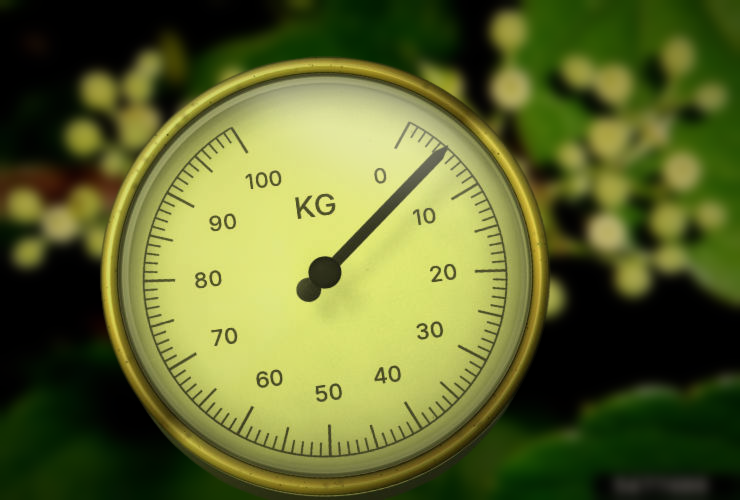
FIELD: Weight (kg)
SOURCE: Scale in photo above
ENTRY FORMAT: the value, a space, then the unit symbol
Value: 5 kg
